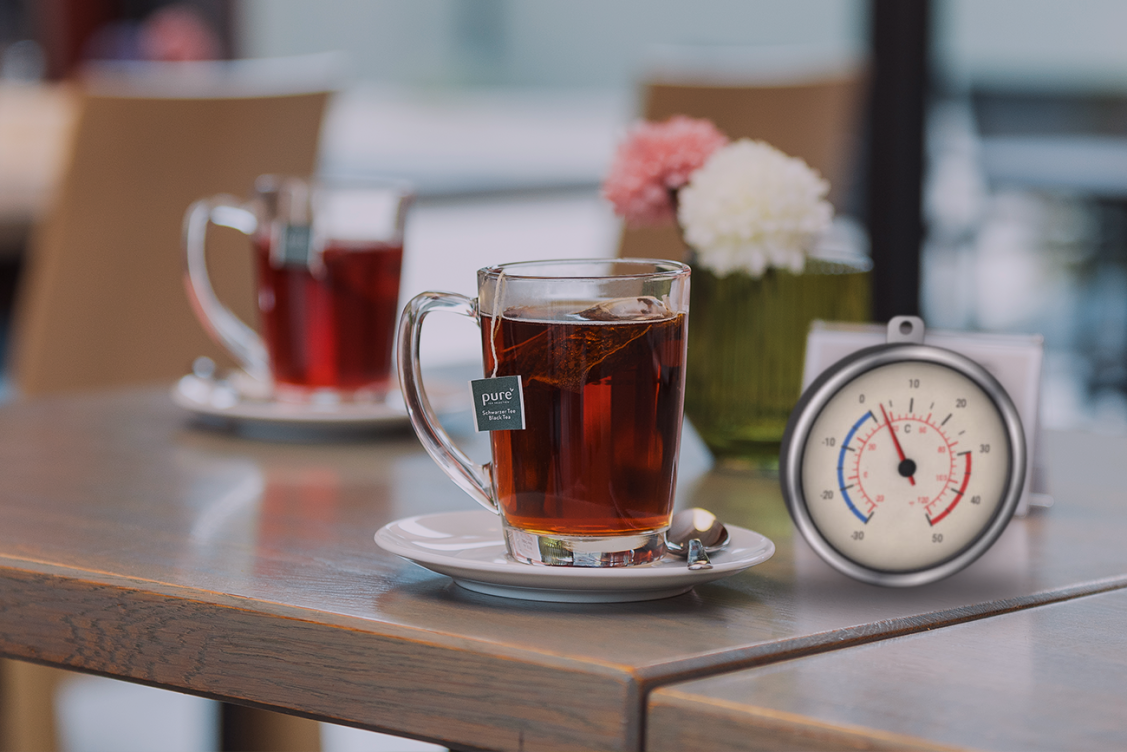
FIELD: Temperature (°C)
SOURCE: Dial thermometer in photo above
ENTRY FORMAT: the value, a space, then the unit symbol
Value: 2.5 °C
